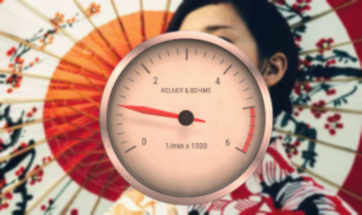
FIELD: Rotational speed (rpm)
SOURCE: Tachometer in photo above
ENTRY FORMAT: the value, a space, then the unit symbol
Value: 1000 rpm
